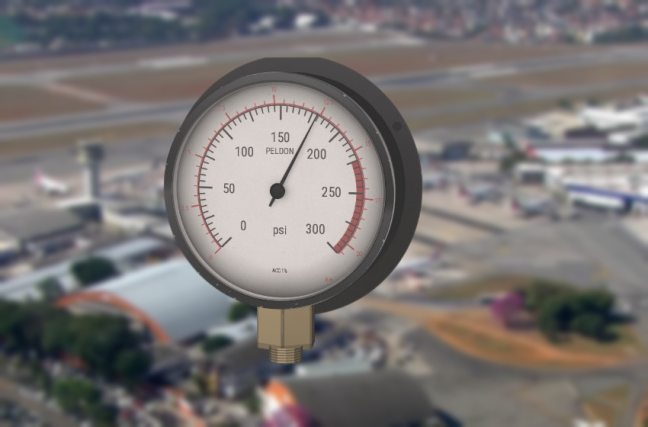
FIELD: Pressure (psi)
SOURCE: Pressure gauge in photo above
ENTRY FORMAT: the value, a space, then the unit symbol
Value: 180 psi
